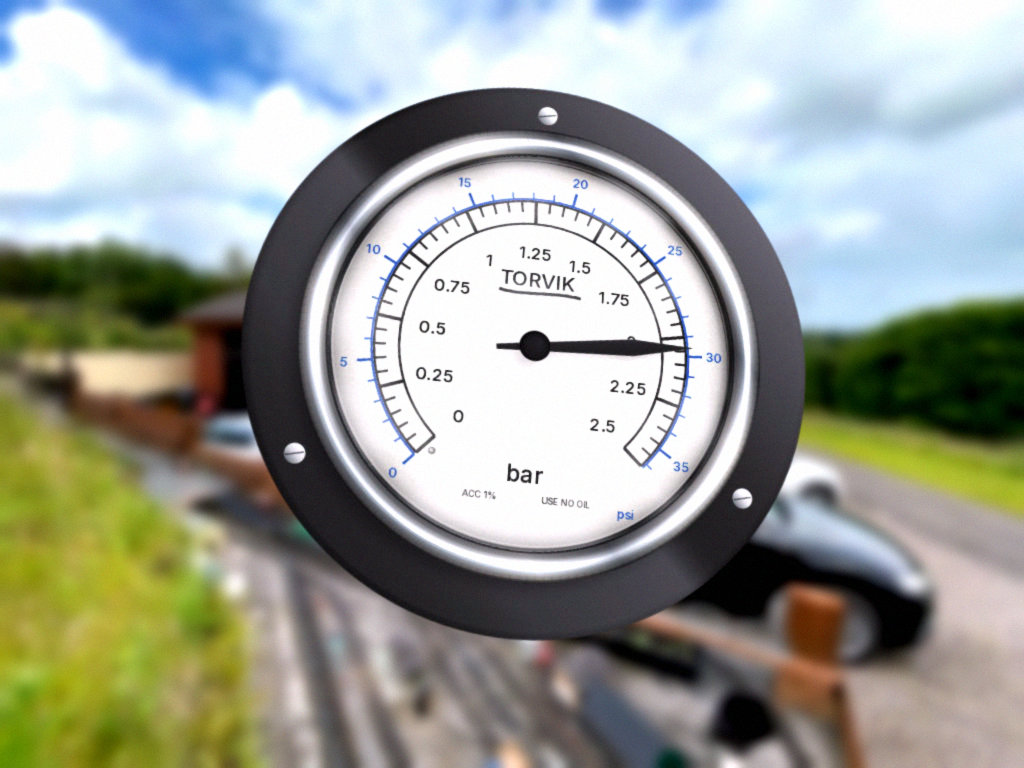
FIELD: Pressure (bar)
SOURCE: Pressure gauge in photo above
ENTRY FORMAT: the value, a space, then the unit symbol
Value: 2.05 bar
